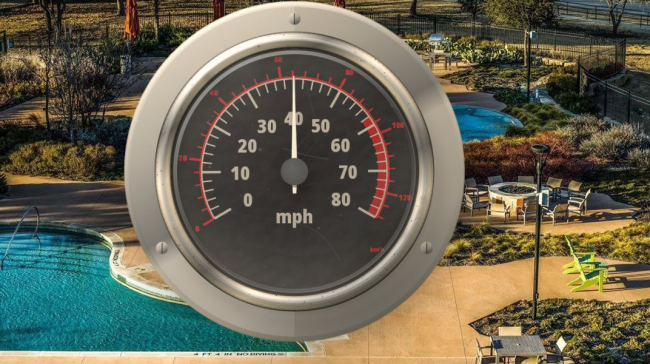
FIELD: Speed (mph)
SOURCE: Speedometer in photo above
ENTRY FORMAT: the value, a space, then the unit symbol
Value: 40 mph
